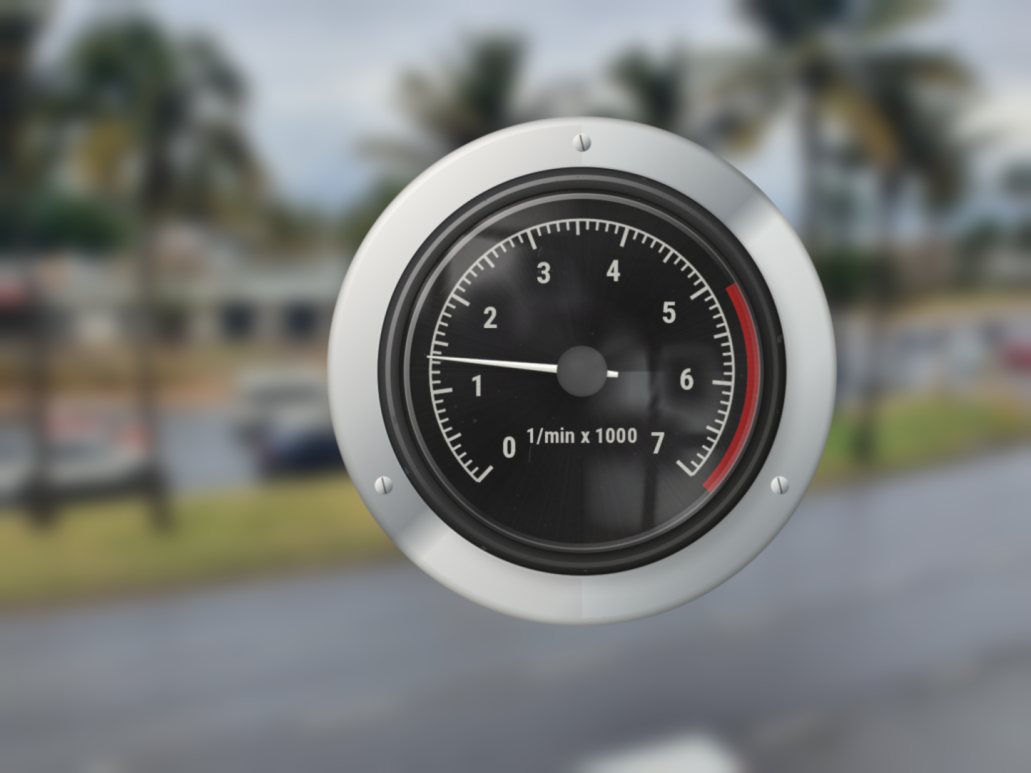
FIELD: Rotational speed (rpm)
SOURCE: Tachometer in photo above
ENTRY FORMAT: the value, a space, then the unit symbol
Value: 1350 rpm
